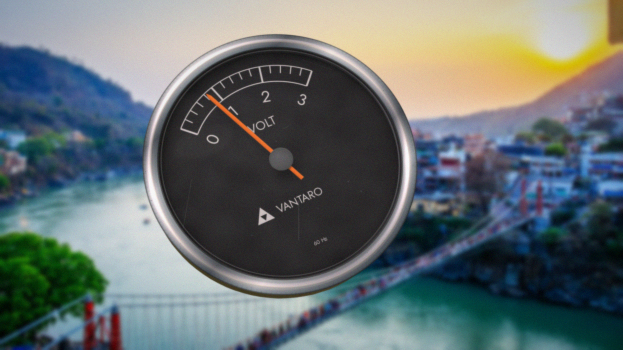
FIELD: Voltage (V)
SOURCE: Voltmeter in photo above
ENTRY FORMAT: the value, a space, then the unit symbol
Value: 0.8 V
